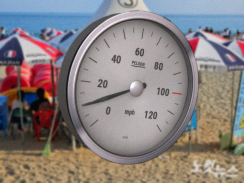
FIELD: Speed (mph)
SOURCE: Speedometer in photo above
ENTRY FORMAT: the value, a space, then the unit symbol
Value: 10 mph
